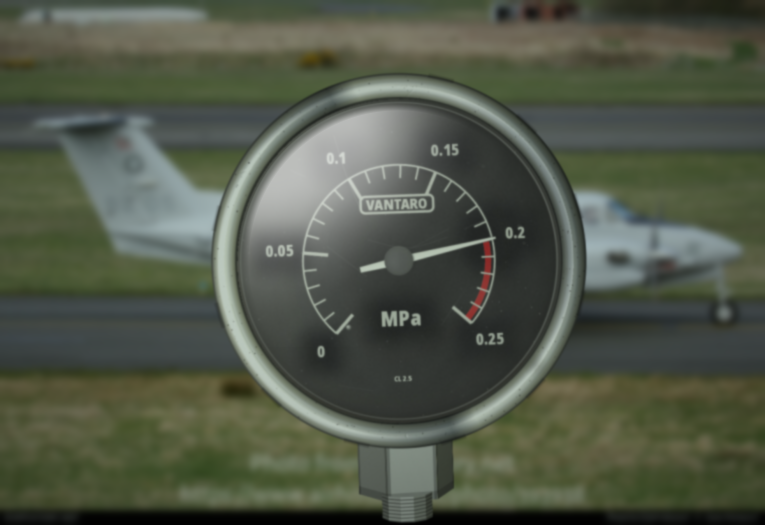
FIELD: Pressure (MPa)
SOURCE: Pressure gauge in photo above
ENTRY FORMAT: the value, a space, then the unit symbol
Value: 0.2 MPa
